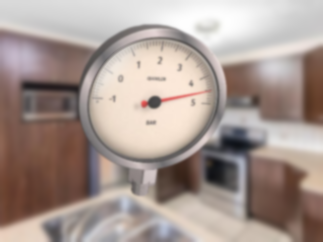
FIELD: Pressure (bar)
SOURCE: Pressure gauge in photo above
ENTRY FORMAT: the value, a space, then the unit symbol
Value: 4.5 bar
